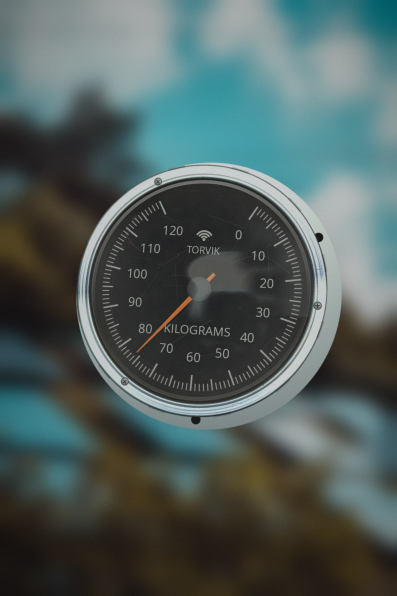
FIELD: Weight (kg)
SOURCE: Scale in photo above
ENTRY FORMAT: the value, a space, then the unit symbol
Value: 76 kg
